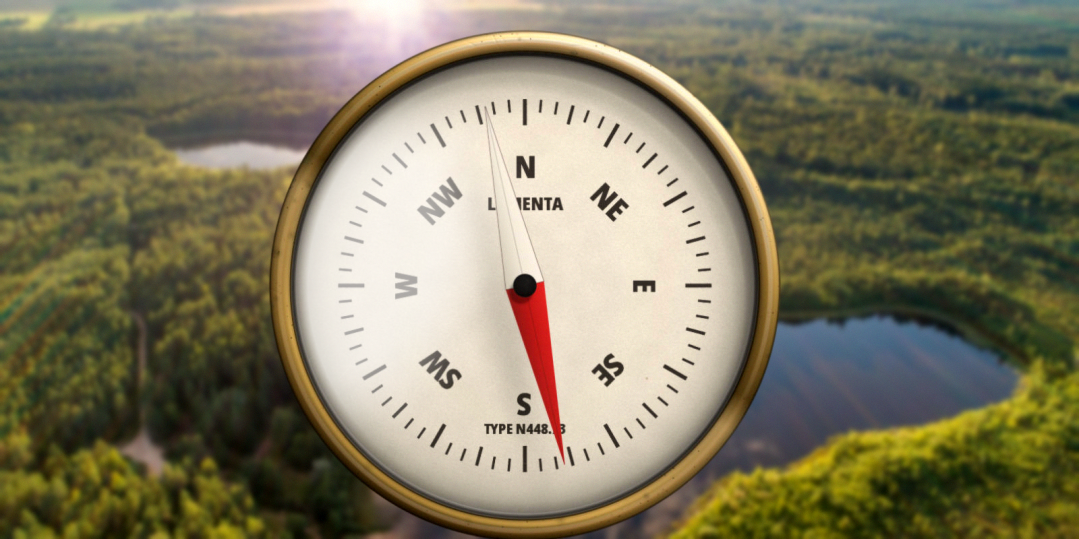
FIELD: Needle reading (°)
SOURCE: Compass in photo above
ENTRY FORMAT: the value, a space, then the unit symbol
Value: 167.5 °
